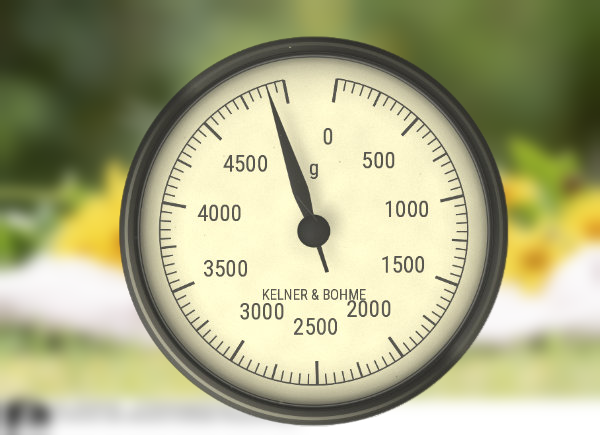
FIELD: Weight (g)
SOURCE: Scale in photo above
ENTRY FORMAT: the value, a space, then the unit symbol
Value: 4900 g
